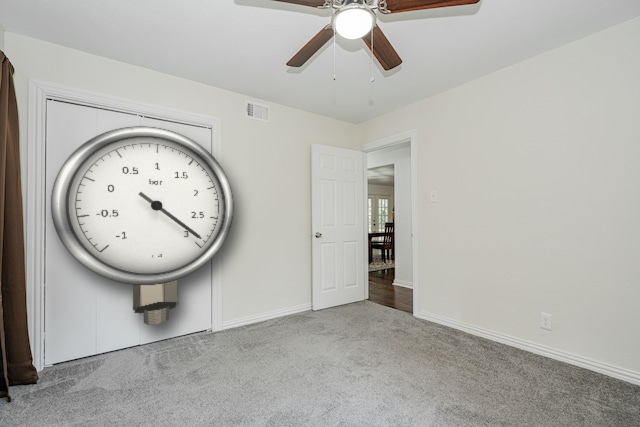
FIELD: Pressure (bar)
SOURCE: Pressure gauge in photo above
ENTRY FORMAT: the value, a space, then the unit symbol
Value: 2.9 bar
